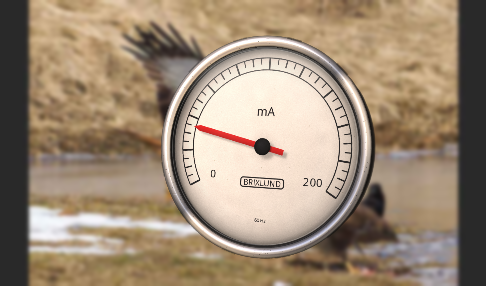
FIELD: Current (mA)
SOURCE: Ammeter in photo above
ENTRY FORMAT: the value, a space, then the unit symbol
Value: 35 mA
